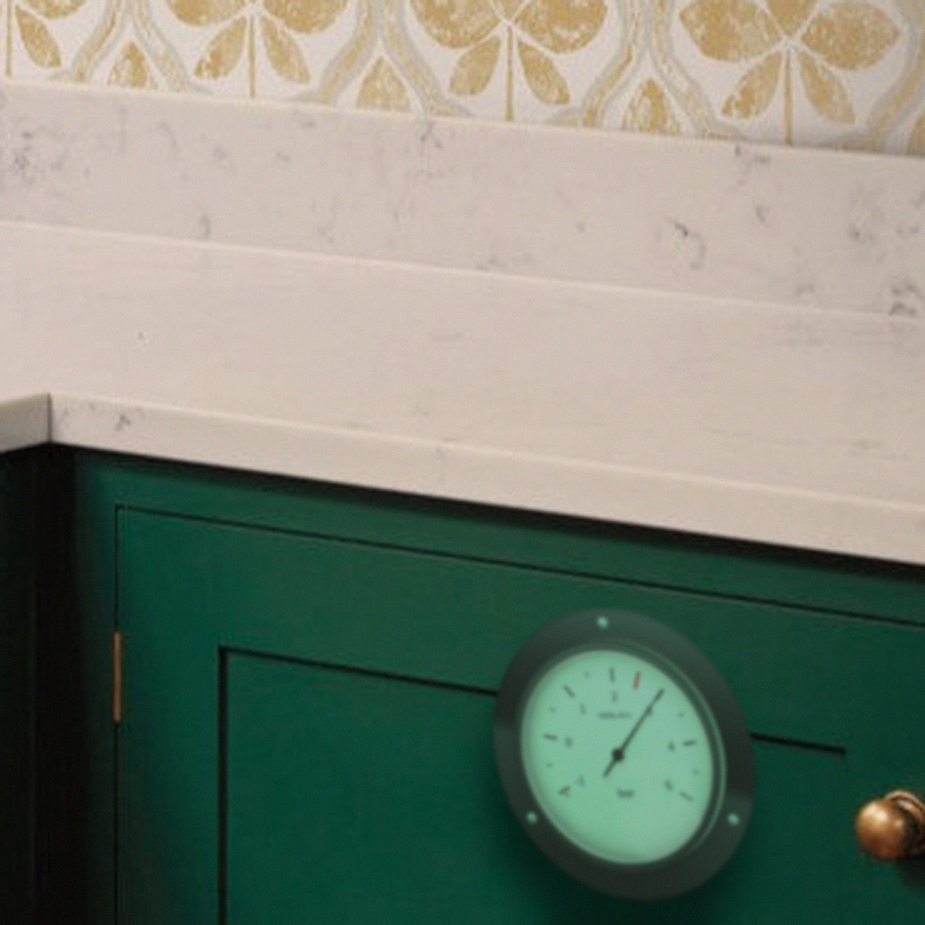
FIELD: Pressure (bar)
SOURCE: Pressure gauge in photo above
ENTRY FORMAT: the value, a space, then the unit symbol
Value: 3 bar
